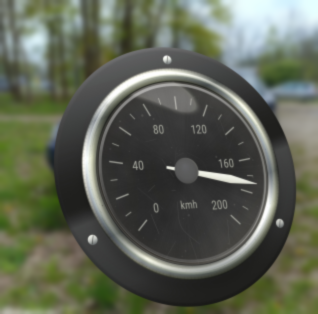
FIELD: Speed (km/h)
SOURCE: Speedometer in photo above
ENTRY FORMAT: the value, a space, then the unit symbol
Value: 175 km/h
